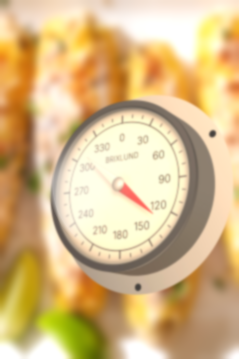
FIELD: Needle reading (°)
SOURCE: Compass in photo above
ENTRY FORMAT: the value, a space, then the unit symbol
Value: 130 °
